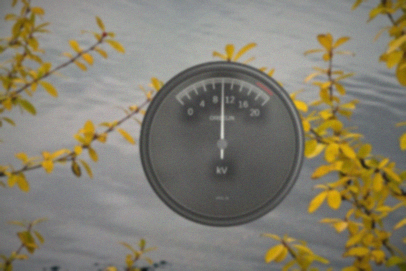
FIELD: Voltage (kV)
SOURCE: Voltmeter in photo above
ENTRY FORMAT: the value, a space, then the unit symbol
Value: 10 kV
